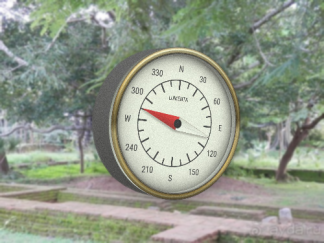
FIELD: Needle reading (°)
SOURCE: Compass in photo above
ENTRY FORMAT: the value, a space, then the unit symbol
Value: 285 °
